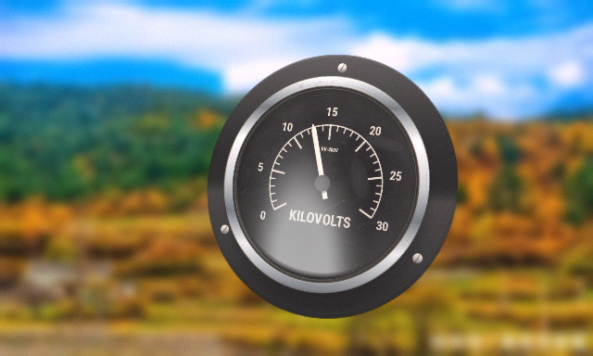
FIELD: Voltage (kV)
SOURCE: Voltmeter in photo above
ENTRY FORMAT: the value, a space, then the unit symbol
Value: 13 kV
